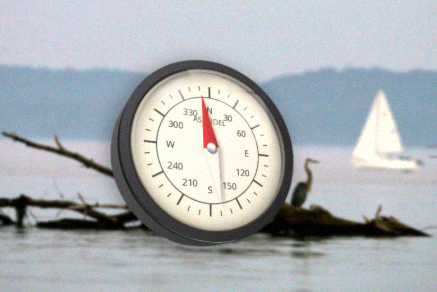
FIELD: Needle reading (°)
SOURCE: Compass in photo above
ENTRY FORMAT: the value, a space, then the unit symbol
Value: 350 °
